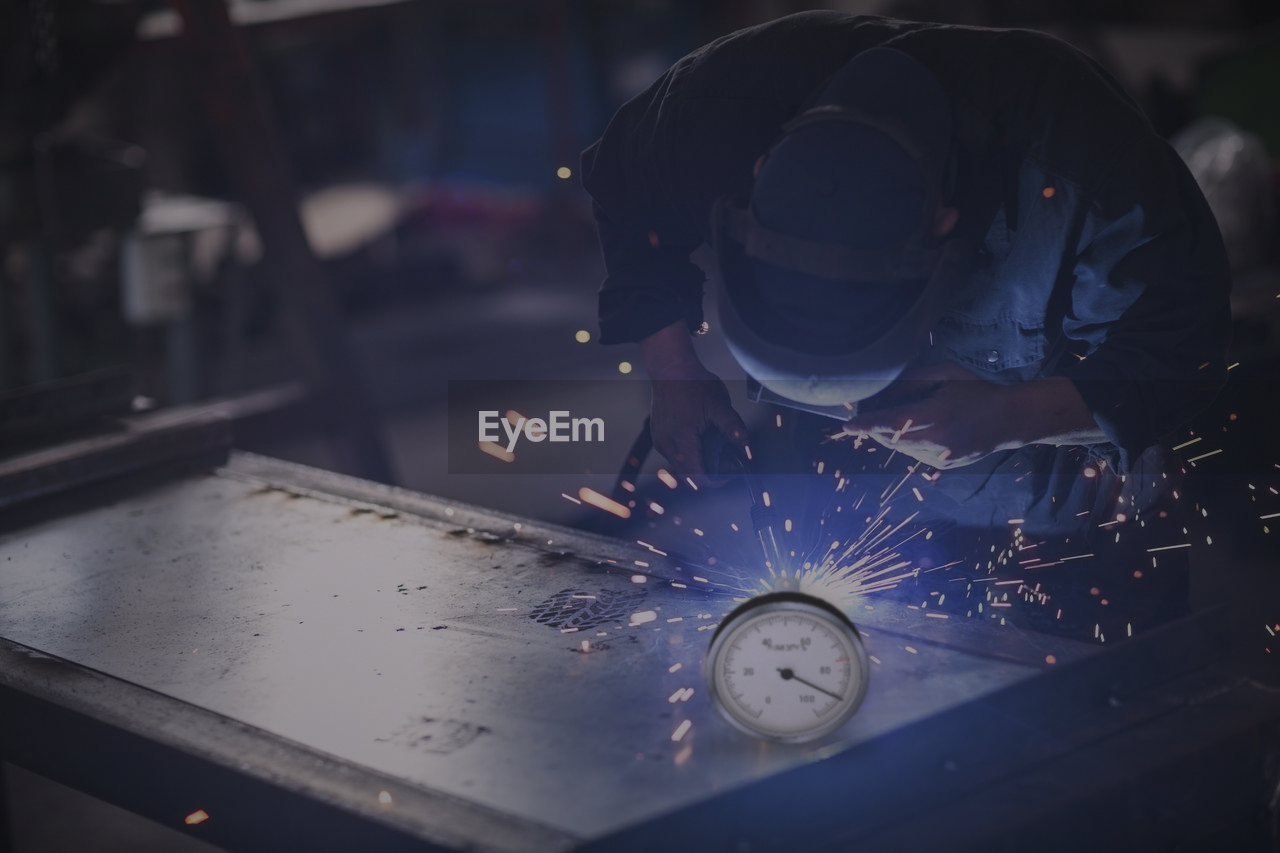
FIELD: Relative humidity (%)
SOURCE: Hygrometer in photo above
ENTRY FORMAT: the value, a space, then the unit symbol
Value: 90 %
